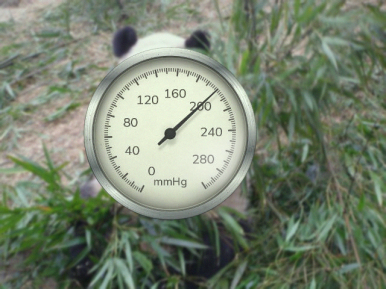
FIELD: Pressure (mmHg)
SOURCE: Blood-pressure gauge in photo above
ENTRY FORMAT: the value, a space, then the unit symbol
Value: 200 mmHg
